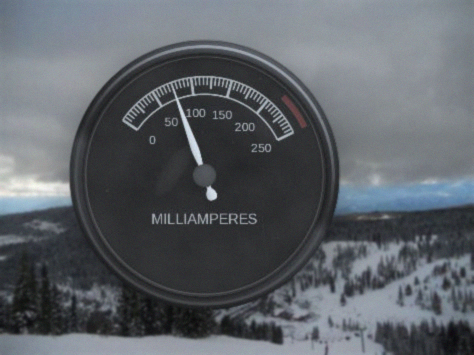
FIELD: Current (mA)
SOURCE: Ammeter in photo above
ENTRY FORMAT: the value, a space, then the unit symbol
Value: 75 mA
